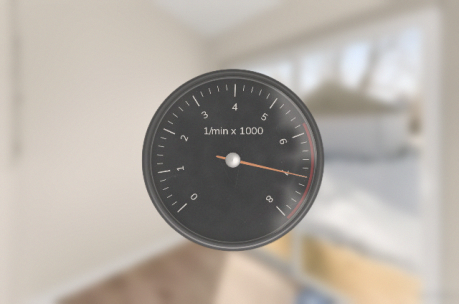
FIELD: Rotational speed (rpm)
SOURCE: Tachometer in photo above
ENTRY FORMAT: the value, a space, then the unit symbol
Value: 7000 rpm
